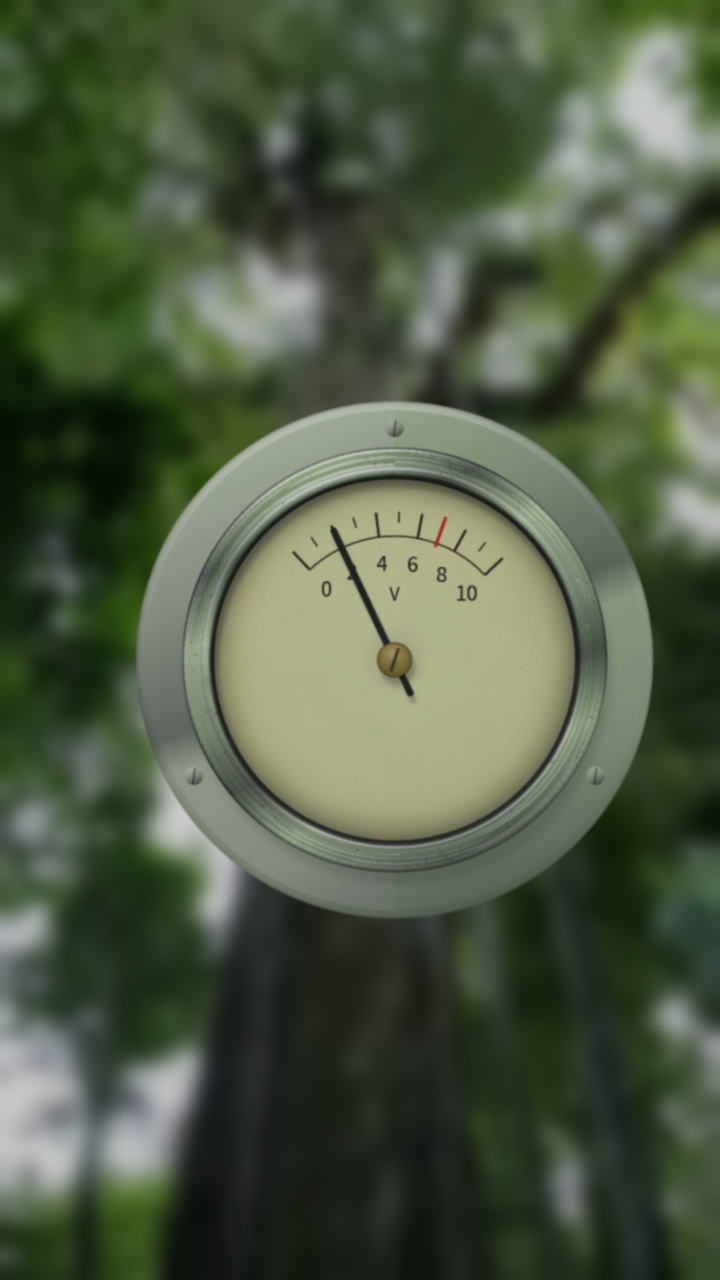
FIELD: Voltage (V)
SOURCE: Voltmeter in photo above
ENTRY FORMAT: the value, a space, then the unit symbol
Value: 2 V
